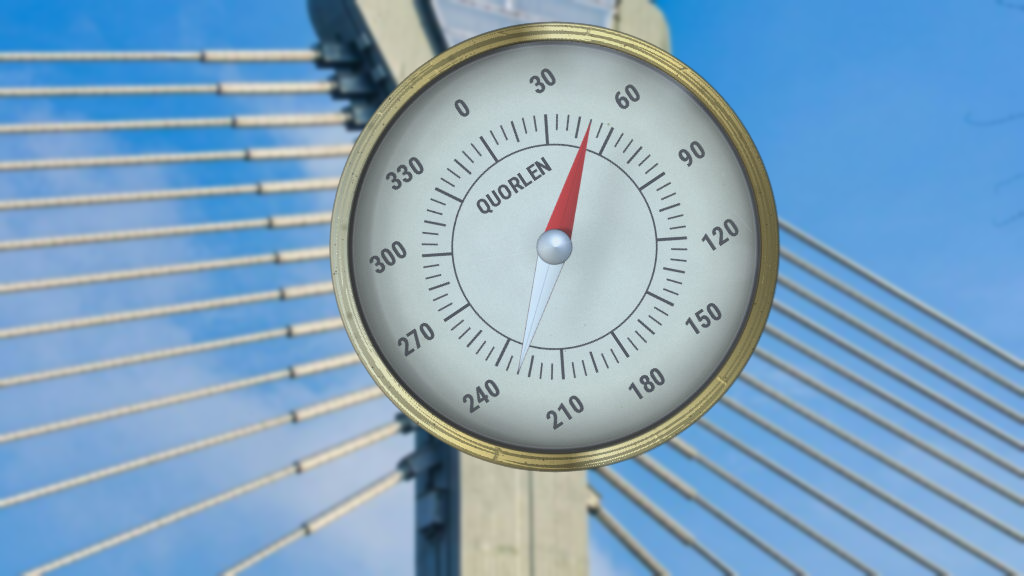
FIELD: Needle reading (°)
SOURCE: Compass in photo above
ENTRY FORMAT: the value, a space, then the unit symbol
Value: 50 °
